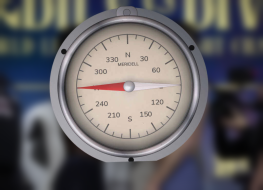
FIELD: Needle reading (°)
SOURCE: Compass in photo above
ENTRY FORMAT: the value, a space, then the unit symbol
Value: 270 °
